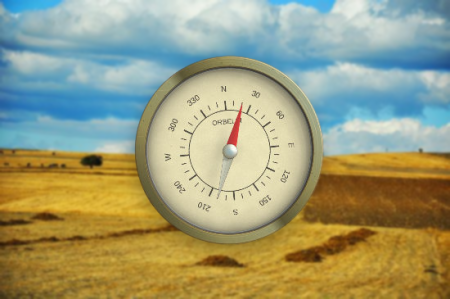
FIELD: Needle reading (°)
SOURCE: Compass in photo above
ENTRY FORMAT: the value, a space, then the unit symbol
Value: 20 °
